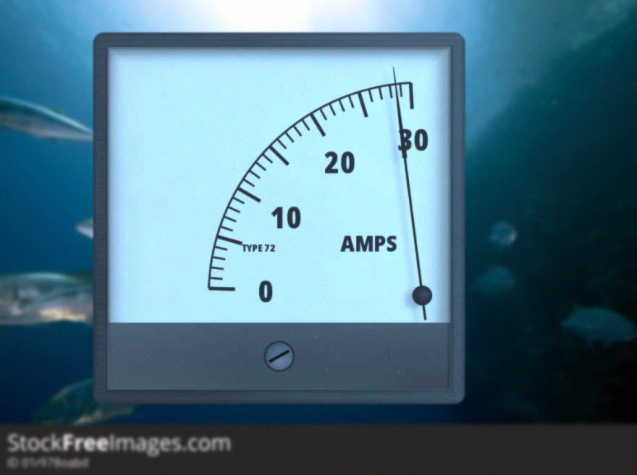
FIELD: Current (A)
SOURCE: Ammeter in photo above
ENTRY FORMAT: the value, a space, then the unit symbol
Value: 28.5 A
